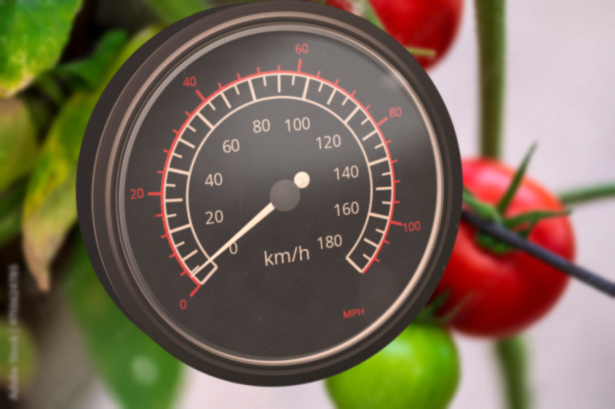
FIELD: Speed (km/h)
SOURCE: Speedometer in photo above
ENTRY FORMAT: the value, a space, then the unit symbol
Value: 5 km/h
